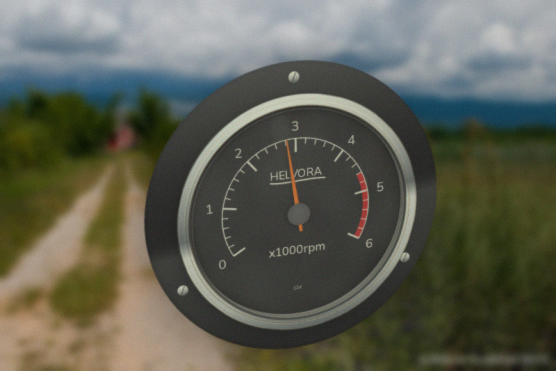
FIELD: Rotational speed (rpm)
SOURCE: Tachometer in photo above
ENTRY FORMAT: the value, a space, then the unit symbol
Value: 2800 rpm
